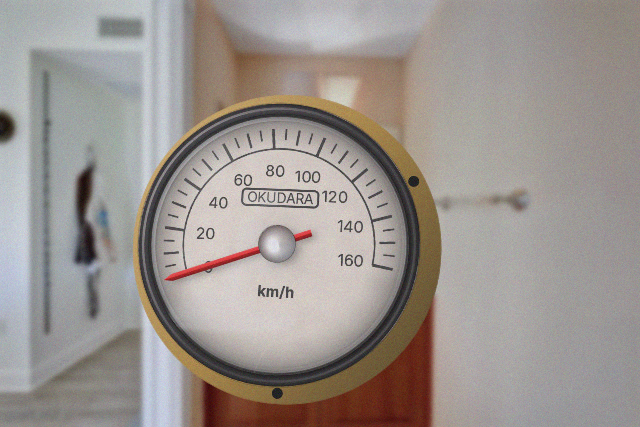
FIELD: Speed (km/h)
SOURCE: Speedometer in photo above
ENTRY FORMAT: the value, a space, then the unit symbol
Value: 0 km/h
